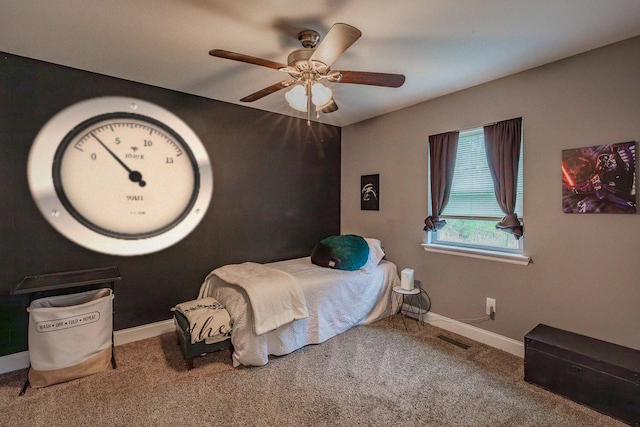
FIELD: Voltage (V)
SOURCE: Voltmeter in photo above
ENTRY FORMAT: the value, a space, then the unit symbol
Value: 2.5 V
